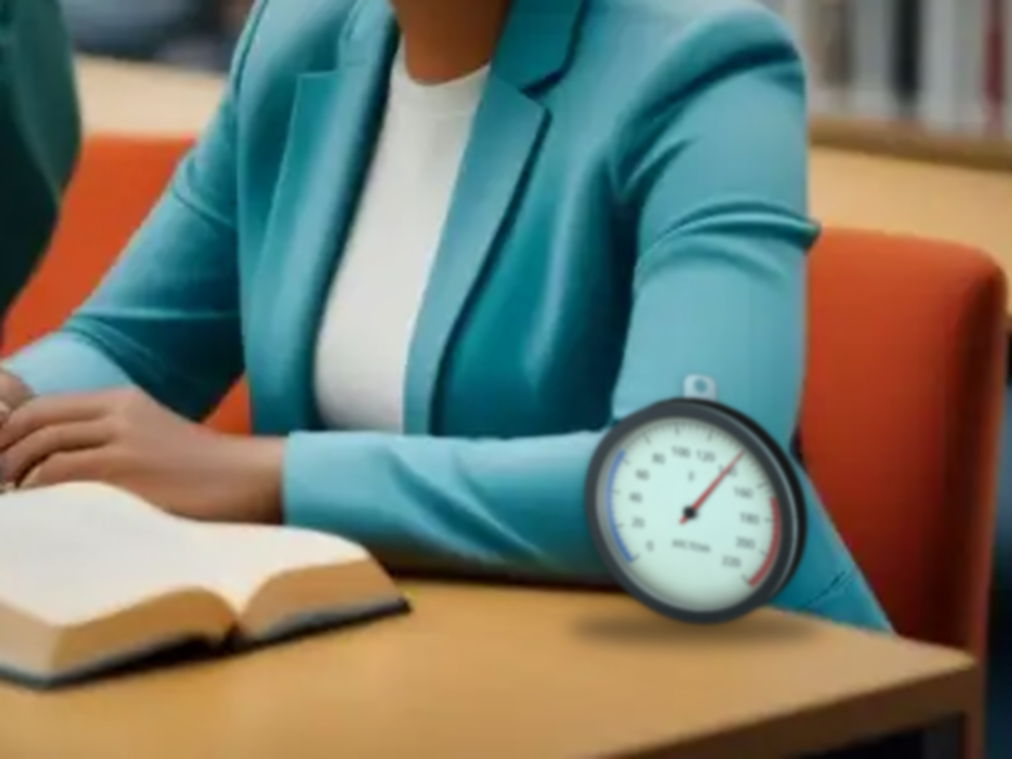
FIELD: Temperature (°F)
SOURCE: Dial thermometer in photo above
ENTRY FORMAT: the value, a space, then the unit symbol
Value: 140 °F
